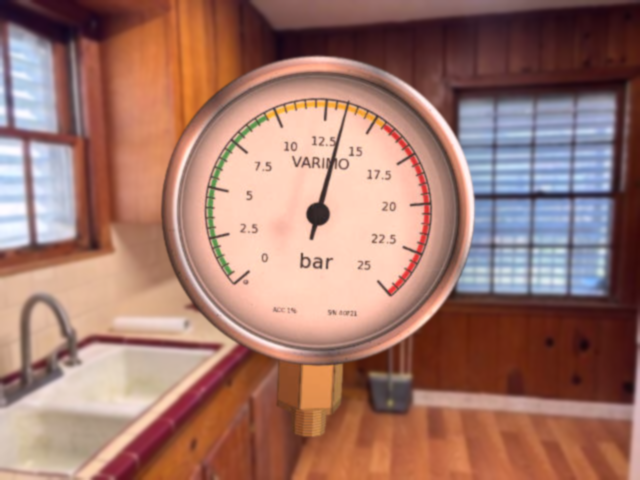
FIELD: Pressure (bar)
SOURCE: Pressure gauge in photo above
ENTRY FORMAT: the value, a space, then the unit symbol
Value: 13.5 bar
